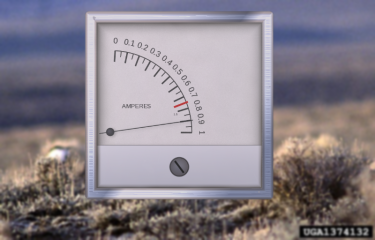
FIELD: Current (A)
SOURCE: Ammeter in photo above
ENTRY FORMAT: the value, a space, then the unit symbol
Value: 0.9 A
